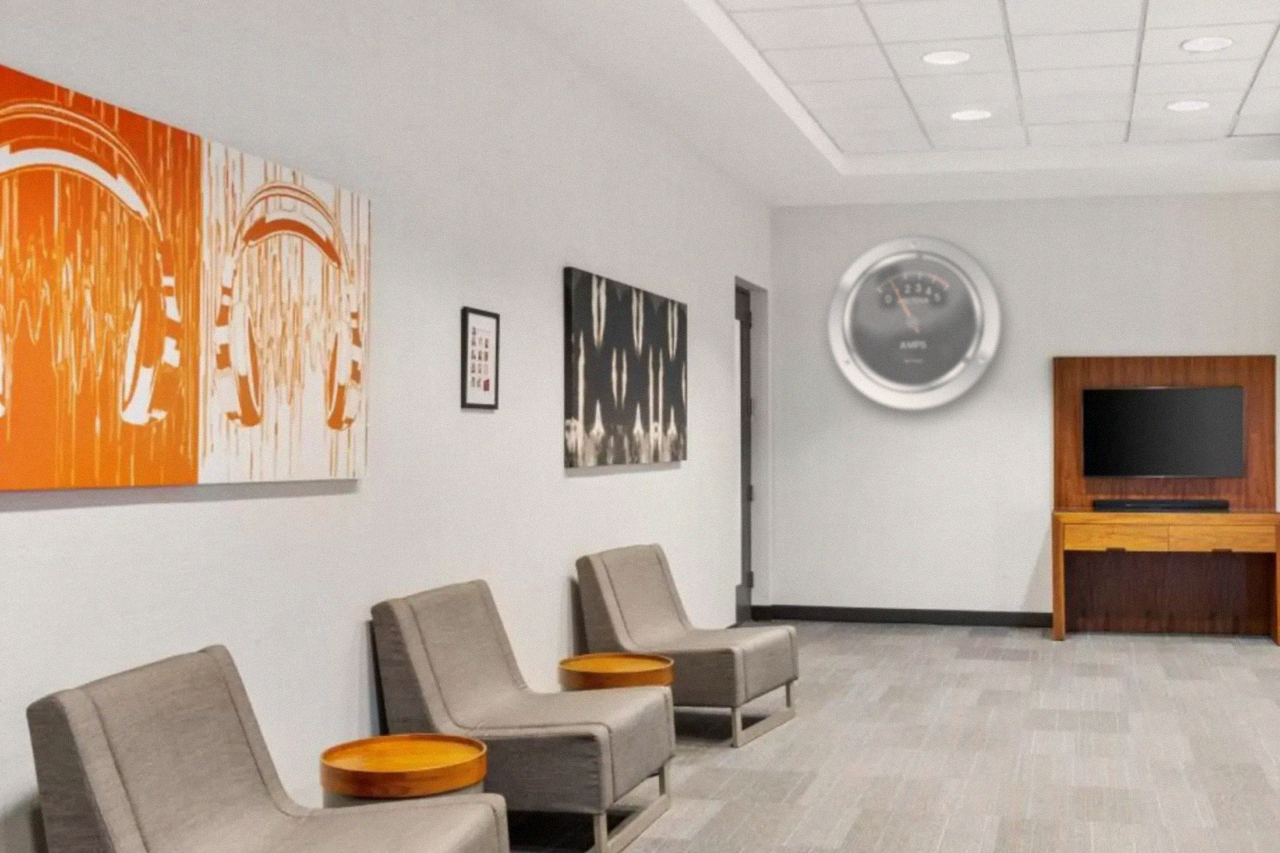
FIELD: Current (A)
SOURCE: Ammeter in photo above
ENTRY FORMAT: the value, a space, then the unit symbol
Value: 1 A
